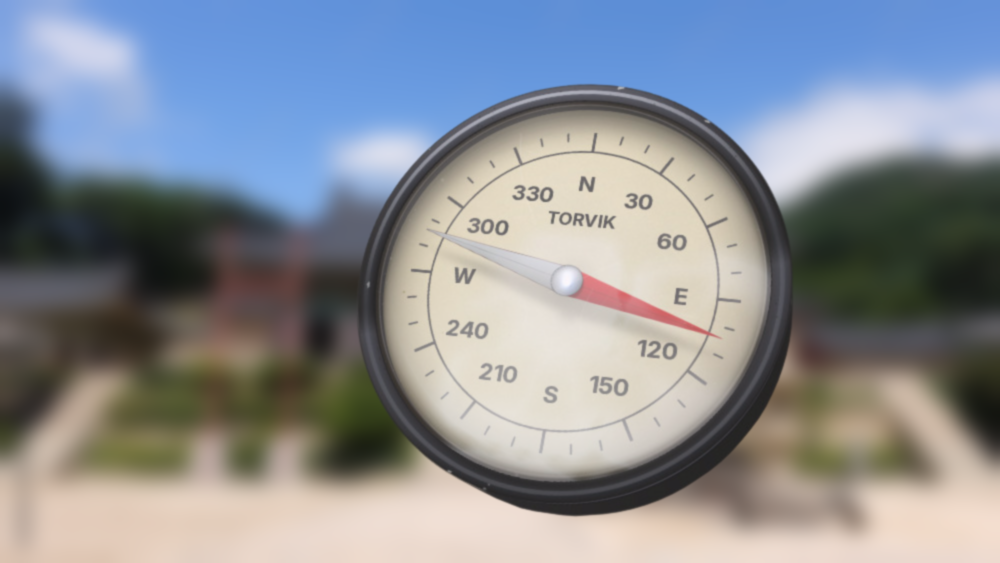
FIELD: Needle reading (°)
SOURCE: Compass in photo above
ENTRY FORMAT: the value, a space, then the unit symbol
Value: 105 °
